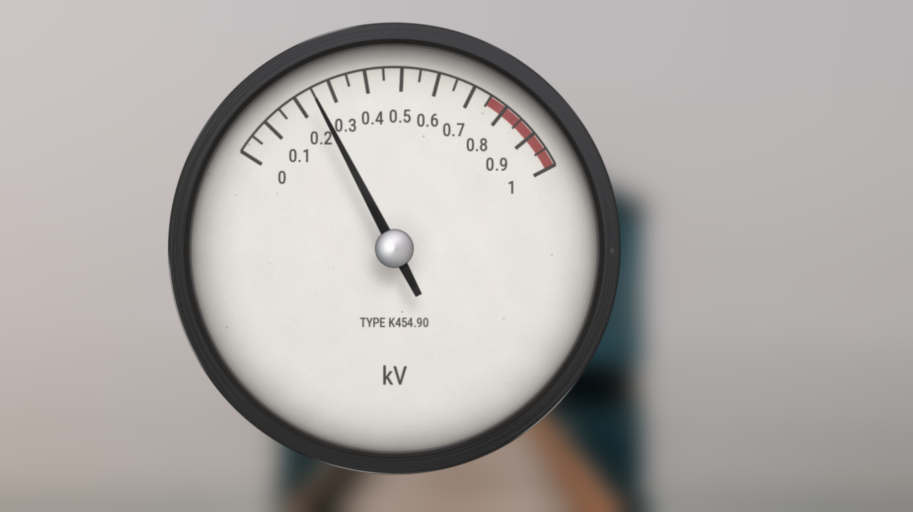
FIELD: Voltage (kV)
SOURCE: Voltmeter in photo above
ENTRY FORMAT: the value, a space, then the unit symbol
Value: 0.25 kV
